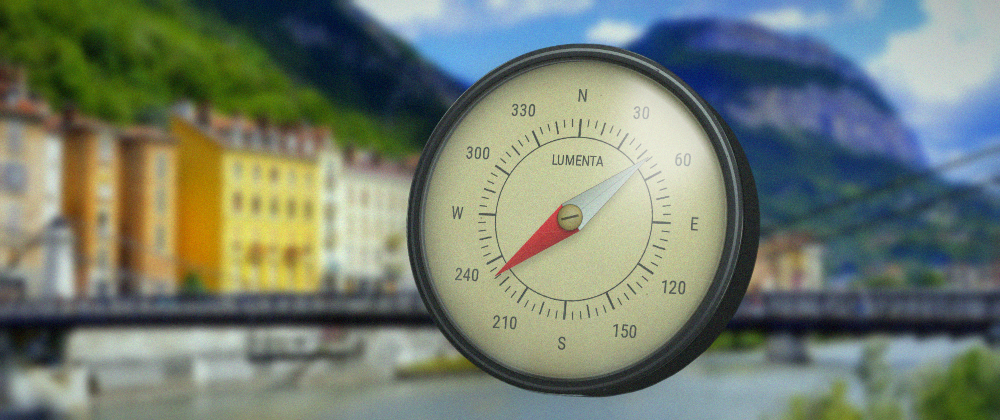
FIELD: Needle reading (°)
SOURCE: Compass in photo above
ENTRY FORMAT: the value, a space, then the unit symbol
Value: 230 °
